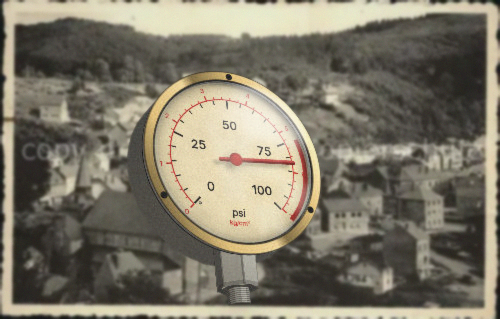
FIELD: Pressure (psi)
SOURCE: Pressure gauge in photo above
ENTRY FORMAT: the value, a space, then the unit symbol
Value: 82.5 psi
